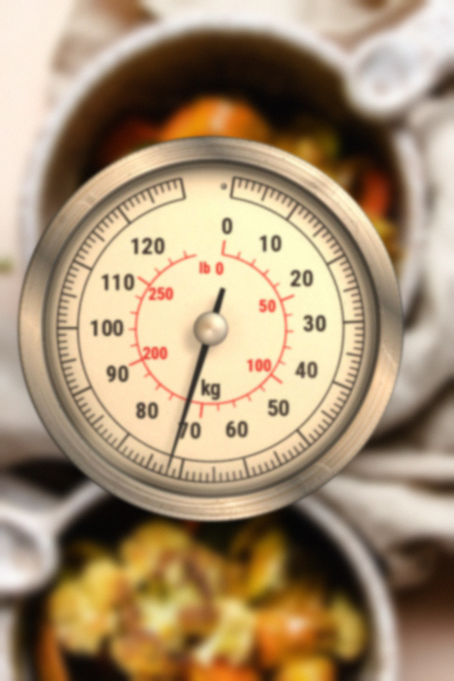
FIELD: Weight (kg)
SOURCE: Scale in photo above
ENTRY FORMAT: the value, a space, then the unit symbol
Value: 72 kg
